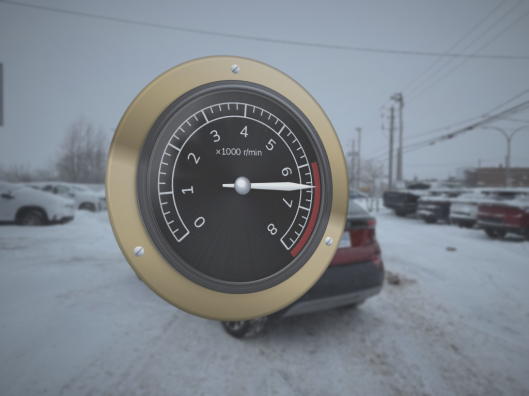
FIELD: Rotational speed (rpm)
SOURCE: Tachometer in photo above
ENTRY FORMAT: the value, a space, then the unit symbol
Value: 6500 rpm
